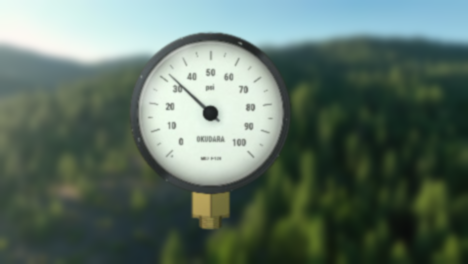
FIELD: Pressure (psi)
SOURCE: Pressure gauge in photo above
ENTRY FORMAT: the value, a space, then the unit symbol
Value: 32.5 psi
